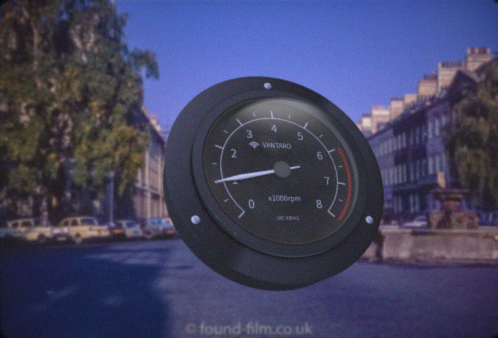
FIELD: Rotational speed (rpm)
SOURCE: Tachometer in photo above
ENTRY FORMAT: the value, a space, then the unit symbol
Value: 1000 rpm
